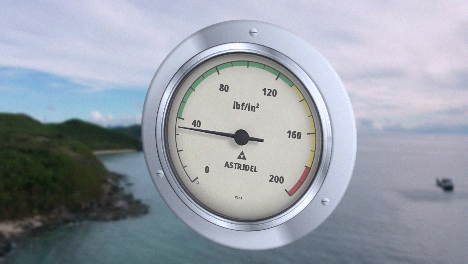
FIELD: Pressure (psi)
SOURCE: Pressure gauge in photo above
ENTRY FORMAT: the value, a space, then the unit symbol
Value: 35 psi
